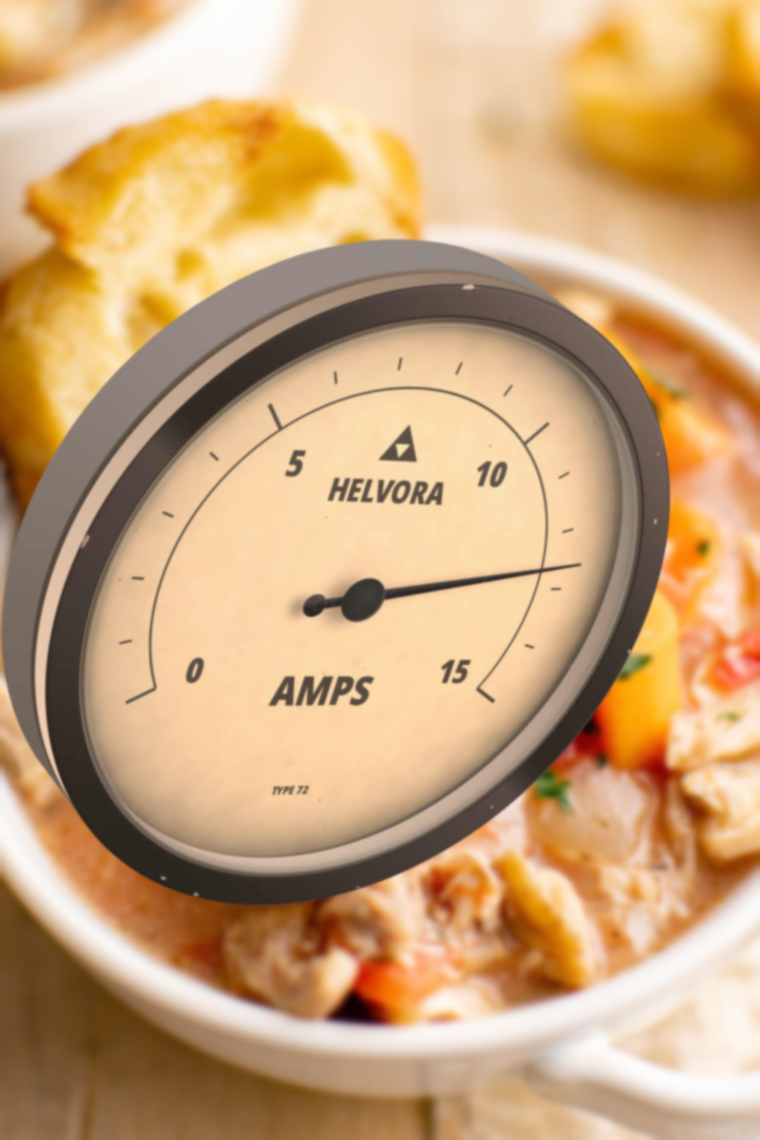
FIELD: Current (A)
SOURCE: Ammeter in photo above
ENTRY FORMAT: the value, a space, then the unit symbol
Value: 12.5 A
